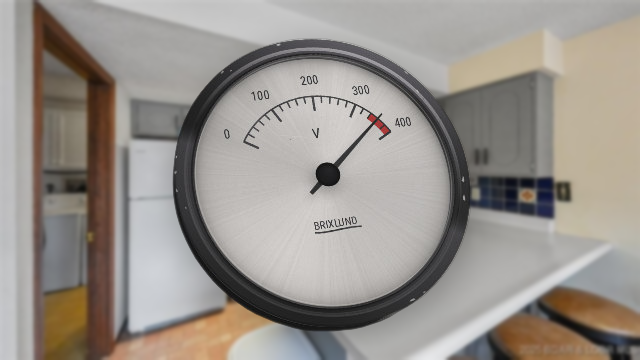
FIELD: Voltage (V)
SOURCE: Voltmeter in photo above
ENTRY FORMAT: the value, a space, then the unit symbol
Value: 360 V
